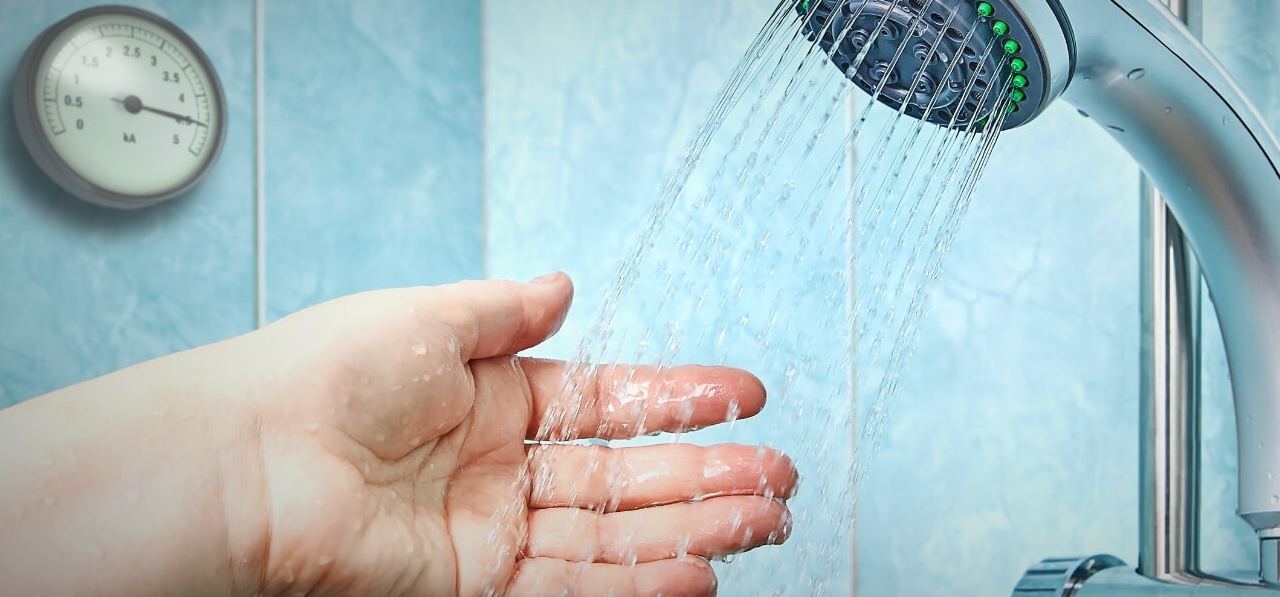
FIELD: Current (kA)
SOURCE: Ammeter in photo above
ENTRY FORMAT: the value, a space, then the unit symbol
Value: 4.5 kA
